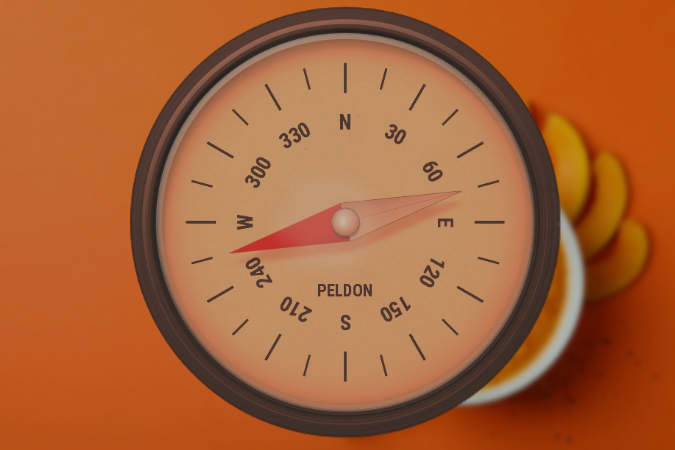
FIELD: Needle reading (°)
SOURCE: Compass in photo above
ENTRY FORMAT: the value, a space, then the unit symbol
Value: 255 °
